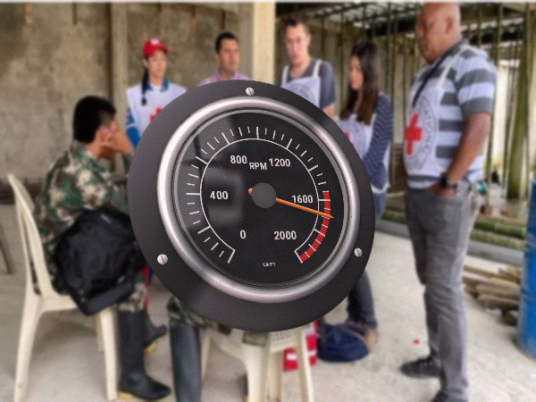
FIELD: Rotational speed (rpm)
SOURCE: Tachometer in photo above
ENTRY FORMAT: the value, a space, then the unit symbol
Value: 1700 rpm
